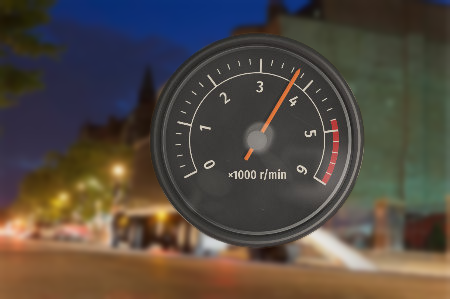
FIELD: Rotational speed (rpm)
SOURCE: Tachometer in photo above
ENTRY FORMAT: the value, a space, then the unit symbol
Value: 3700 rpm
